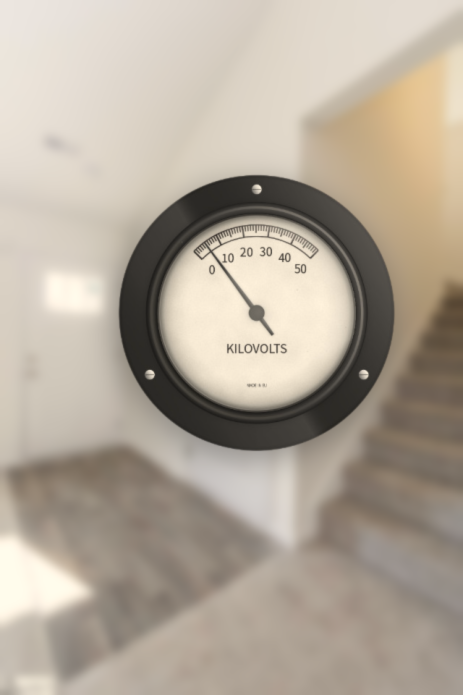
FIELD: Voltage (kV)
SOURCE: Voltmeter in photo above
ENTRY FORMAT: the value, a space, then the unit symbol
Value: 5 kV
